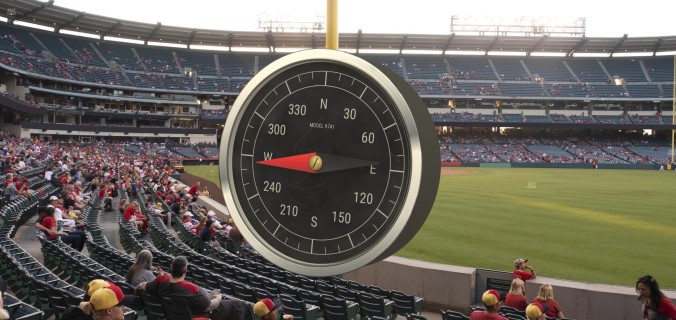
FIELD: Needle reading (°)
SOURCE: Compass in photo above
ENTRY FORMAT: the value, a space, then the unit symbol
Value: 265 °
